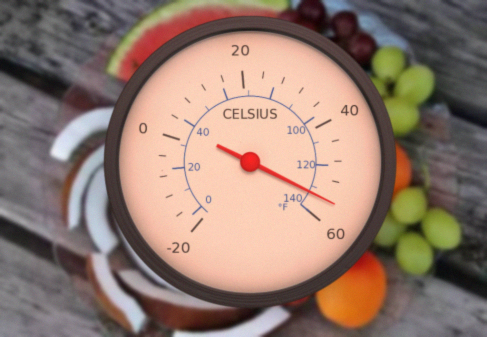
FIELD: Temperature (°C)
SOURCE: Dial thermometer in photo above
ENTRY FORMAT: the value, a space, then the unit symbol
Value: 56 °C
